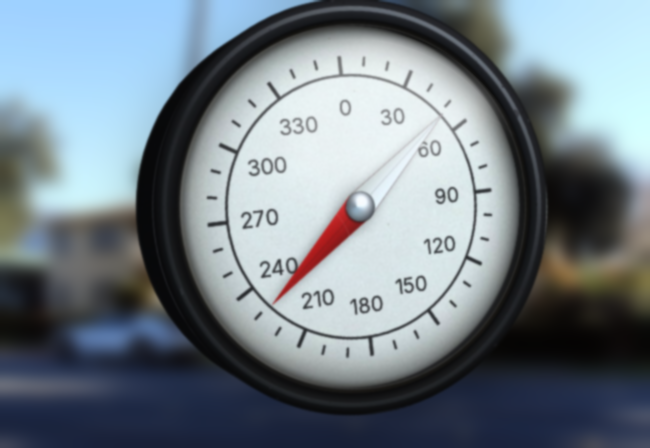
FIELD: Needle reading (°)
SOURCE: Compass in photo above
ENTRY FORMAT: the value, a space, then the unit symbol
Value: 230 °
